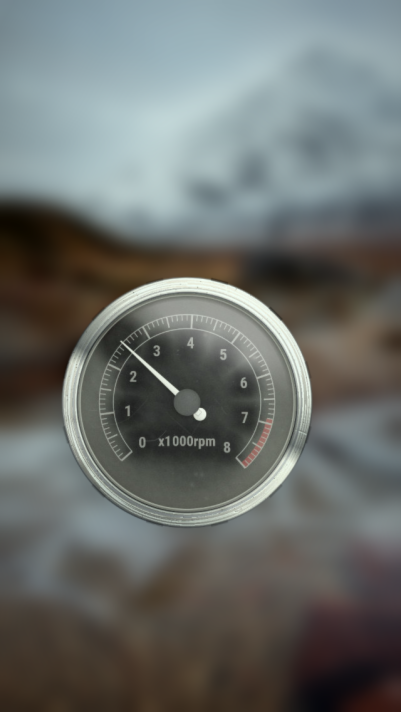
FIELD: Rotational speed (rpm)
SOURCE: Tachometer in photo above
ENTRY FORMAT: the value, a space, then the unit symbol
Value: 2500 rpm
